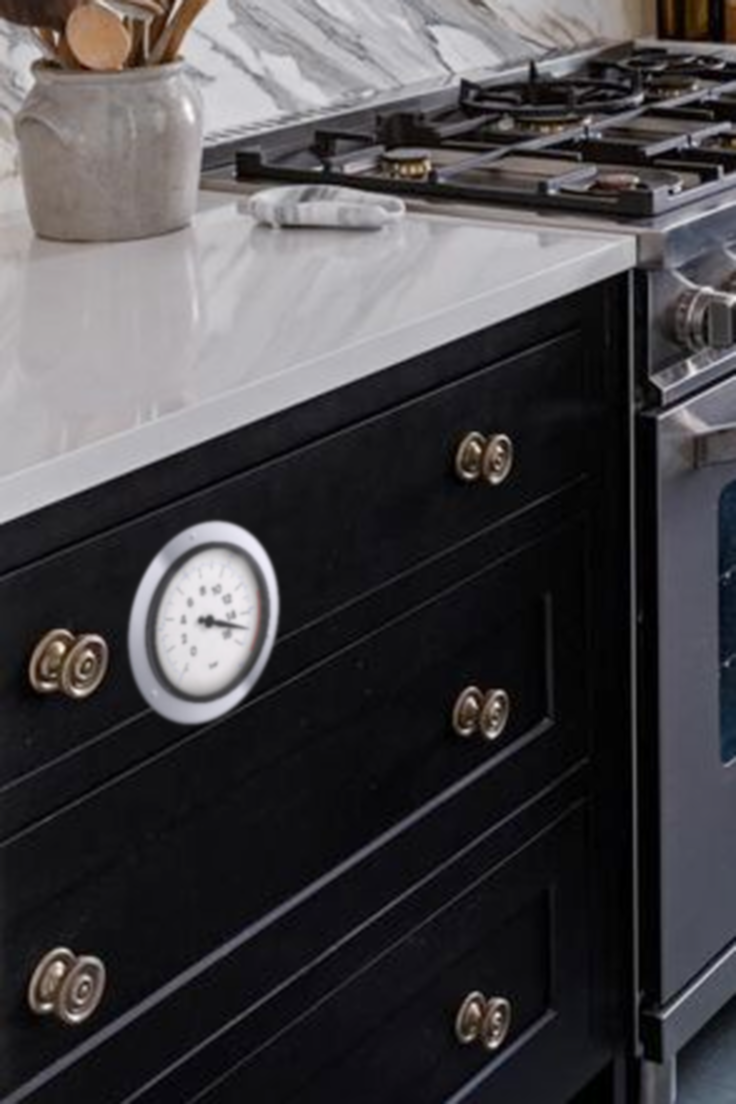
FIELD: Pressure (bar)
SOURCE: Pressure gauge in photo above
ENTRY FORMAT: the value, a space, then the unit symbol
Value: 15 bar
